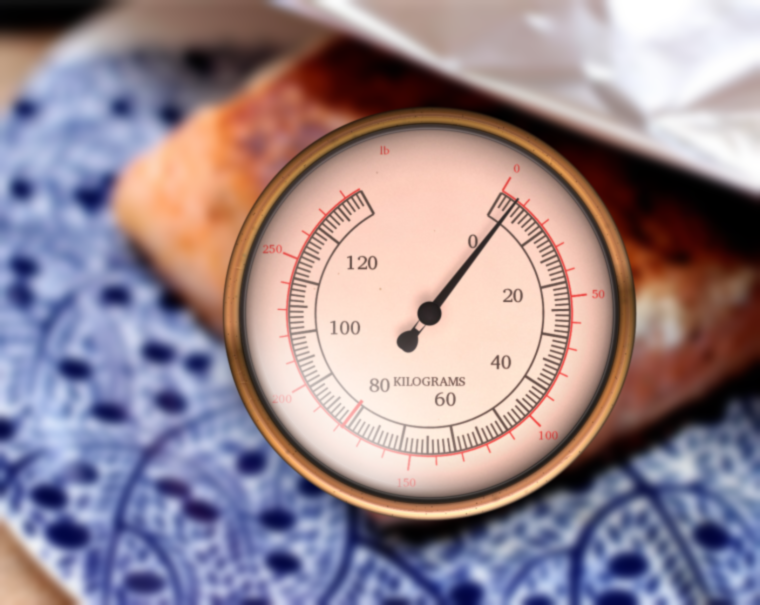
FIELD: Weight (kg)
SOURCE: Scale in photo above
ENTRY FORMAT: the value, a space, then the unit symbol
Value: 3 kg
